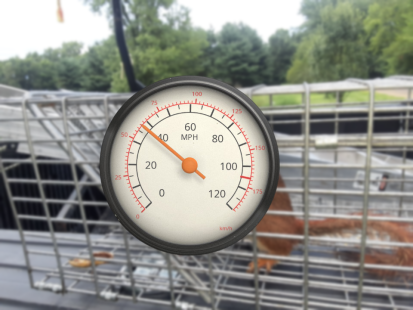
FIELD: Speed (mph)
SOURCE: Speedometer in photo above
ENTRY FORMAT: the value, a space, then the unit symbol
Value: 37.5 mph
